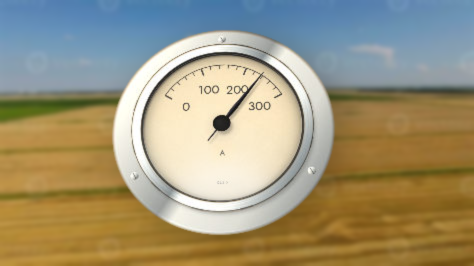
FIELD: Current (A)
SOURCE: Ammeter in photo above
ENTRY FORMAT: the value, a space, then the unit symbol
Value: 240 A
